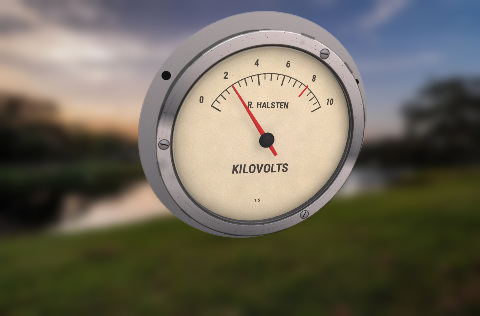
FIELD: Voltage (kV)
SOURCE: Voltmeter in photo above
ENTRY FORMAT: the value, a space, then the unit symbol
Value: 2 kV
